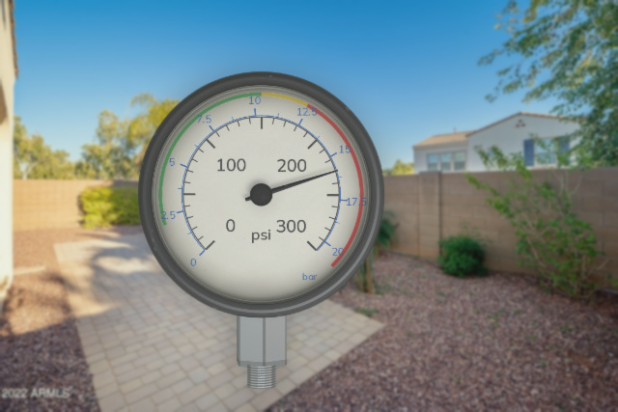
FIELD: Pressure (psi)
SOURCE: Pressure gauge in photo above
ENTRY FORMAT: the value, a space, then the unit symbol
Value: 230 psi
